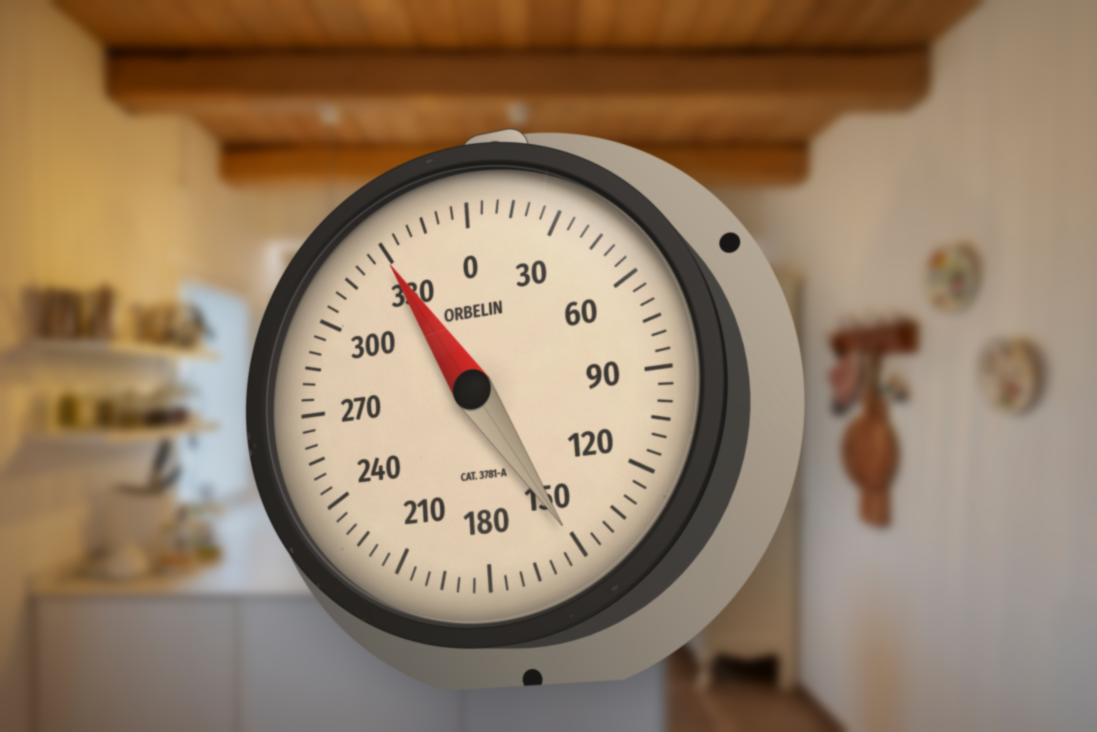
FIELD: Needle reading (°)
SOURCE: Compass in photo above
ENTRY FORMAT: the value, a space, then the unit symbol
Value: 330 °
